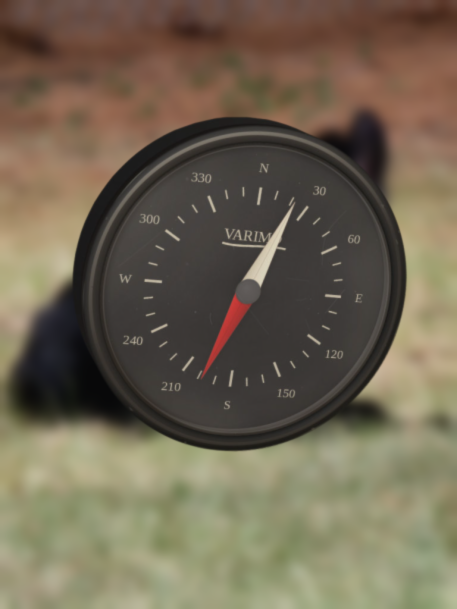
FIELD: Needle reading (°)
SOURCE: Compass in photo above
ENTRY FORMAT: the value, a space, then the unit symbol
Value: 200 °
